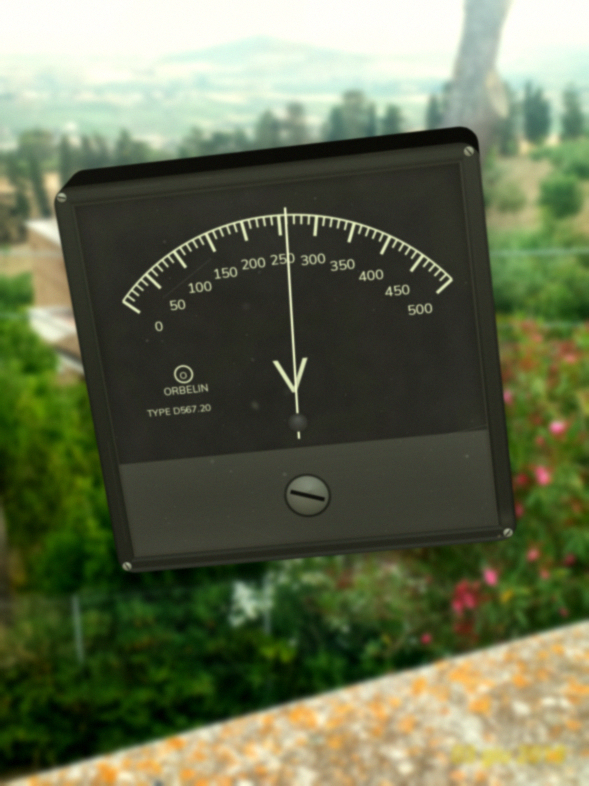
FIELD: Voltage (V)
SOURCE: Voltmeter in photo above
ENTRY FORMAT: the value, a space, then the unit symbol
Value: 260 V
